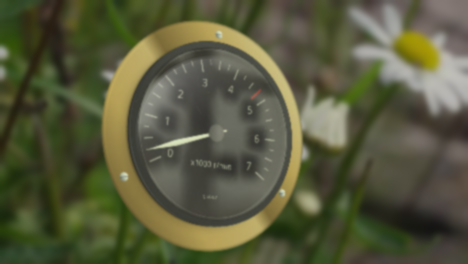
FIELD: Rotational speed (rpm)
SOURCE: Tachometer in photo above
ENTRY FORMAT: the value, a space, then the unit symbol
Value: 250 rpm
